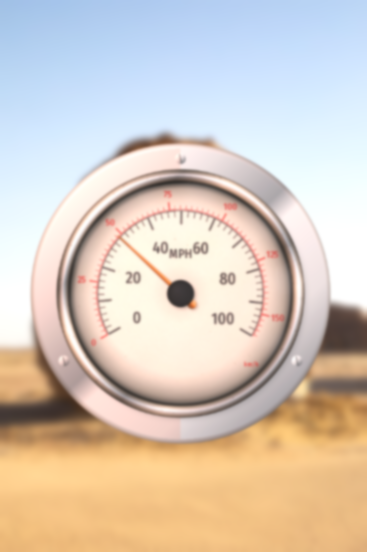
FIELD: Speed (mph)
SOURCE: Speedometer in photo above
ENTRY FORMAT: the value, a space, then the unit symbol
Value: 30 mph
